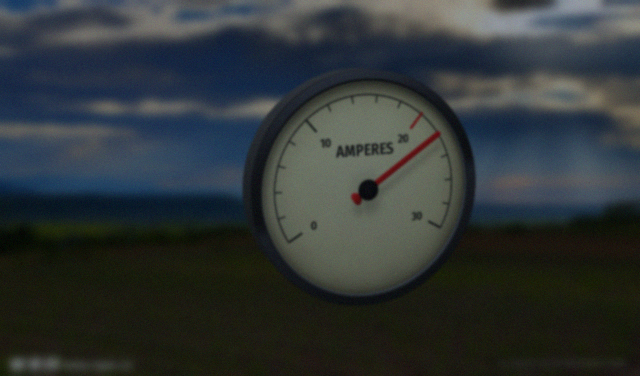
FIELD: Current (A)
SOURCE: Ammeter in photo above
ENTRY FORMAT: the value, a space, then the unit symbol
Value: 22 A
